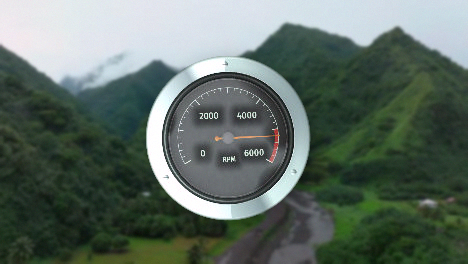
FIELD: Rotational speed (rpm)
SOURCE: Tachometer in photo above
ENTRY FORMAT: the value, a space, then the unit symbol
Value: 5200 rpm
